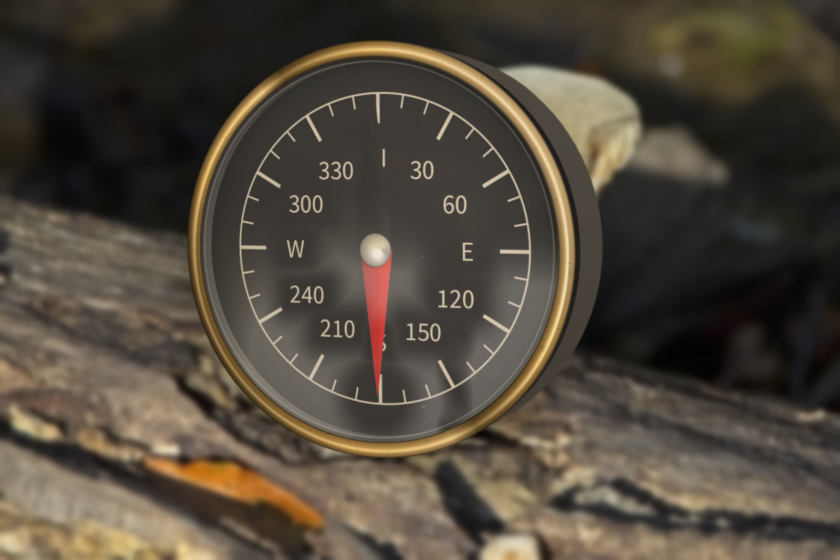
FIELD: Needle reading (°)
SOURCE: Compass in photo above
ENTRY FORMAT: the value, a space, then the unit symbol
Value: 180 °
